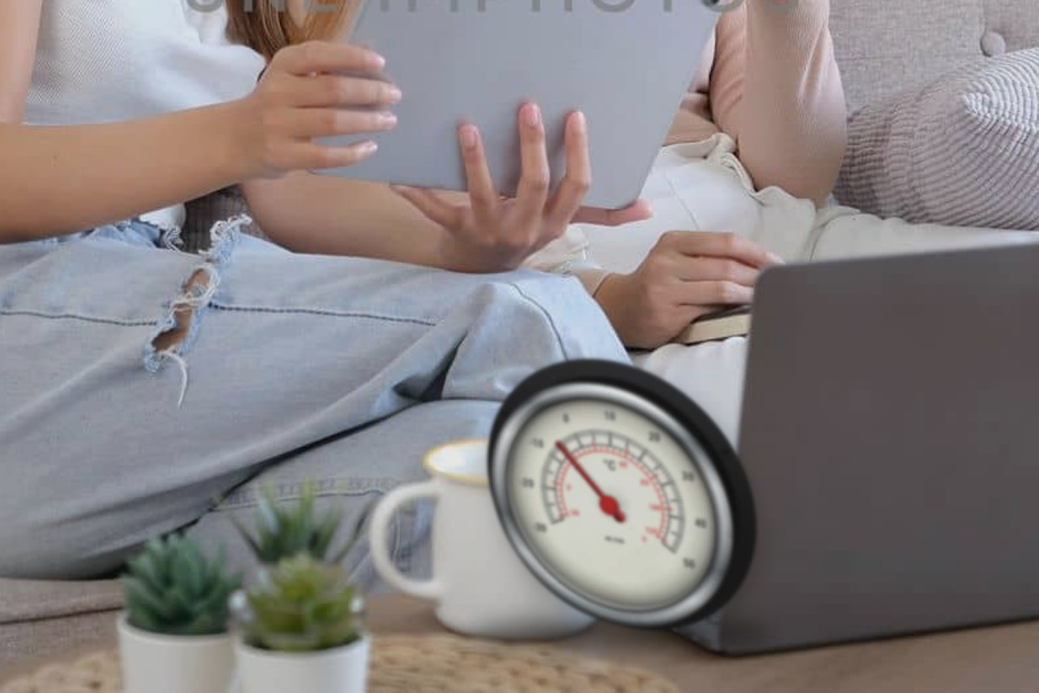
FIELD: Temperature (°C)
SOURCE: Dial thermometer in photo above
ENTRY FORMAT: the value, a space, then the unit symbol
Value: -5 °C
